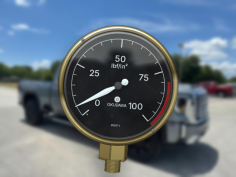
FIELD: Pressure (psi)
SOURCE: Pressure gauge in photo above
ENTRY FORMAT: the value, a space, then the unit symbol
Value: 5 psi
